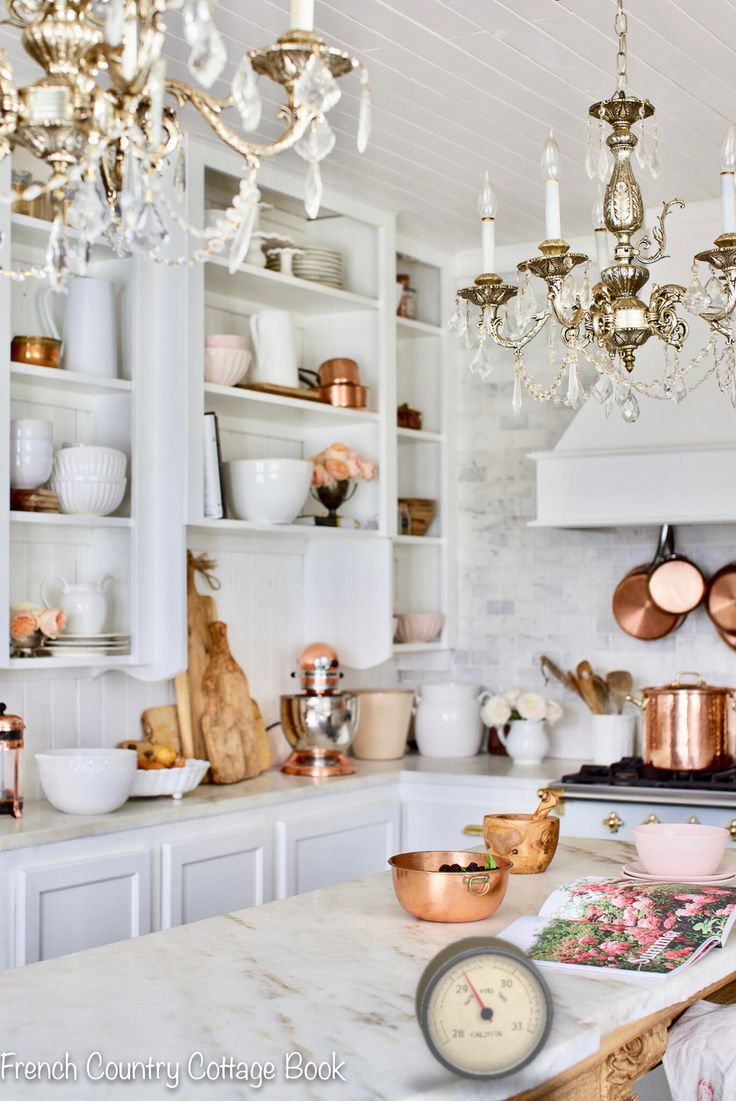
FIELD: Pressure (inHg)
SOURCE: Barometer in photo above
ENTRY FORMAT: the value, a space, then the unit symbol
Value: 29.2 inHg
